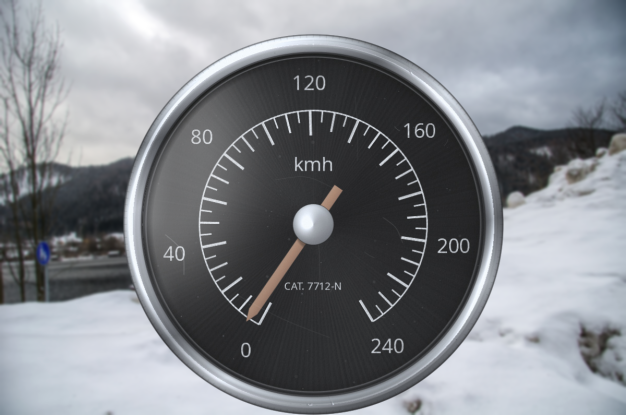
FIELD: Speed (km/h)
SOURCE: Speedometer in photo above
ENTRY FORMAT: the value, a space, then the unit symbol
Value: 5 km/h
